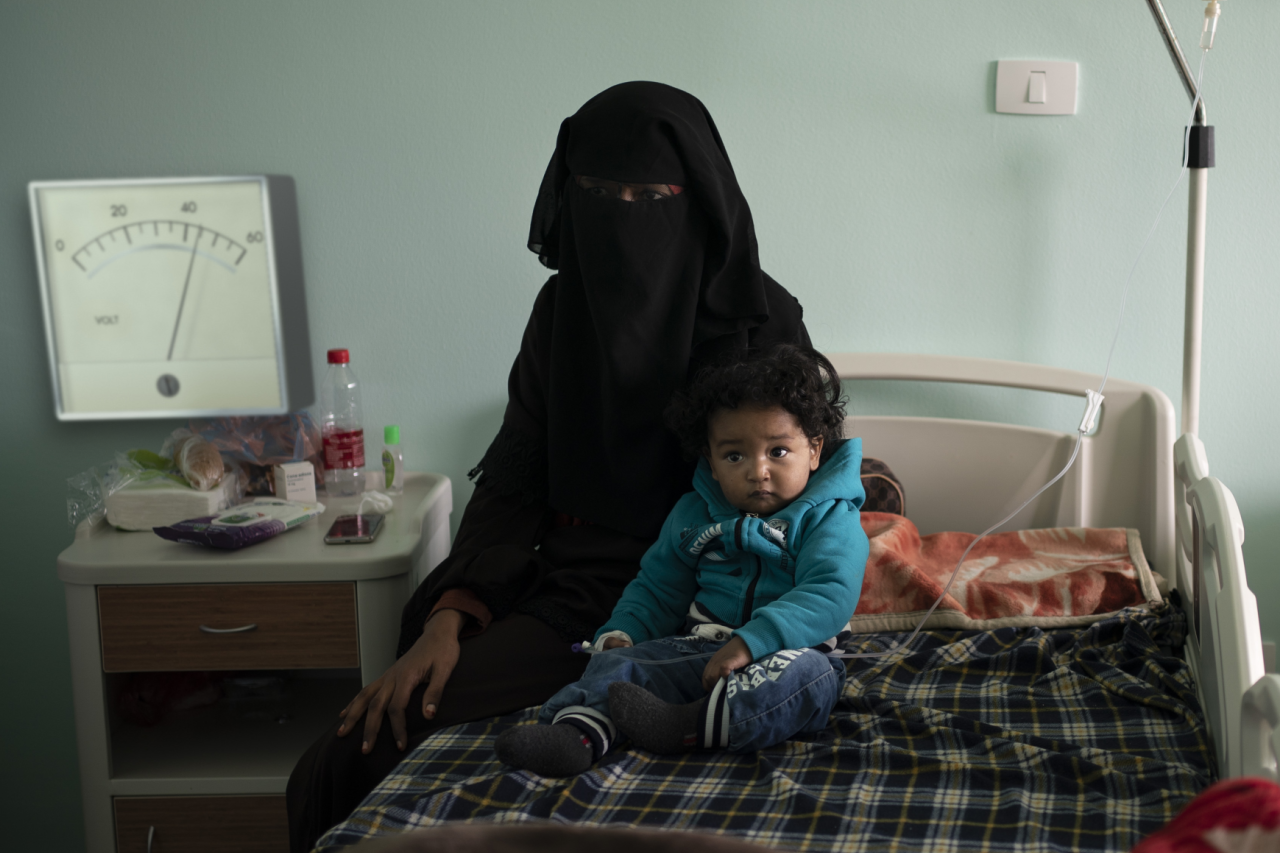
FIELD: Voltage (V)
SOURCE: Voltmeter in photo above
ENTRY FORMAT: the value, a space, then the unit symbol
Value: 45 V
